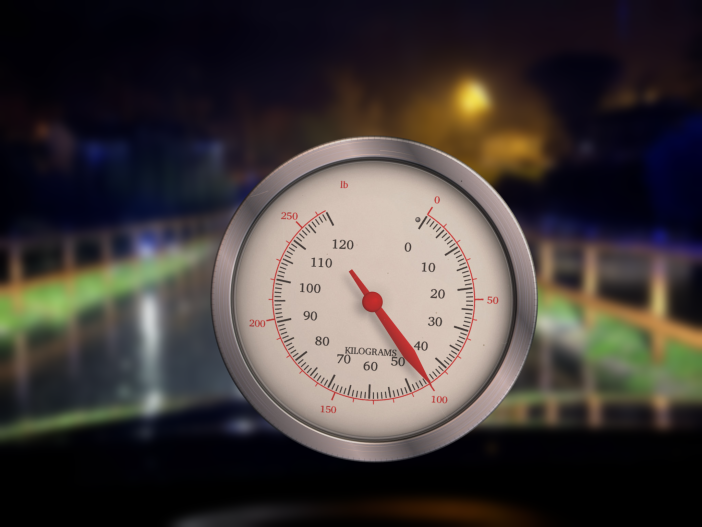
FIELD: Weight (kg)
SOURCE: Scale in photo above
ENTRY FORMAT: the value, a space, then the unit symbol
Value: 45 kg
